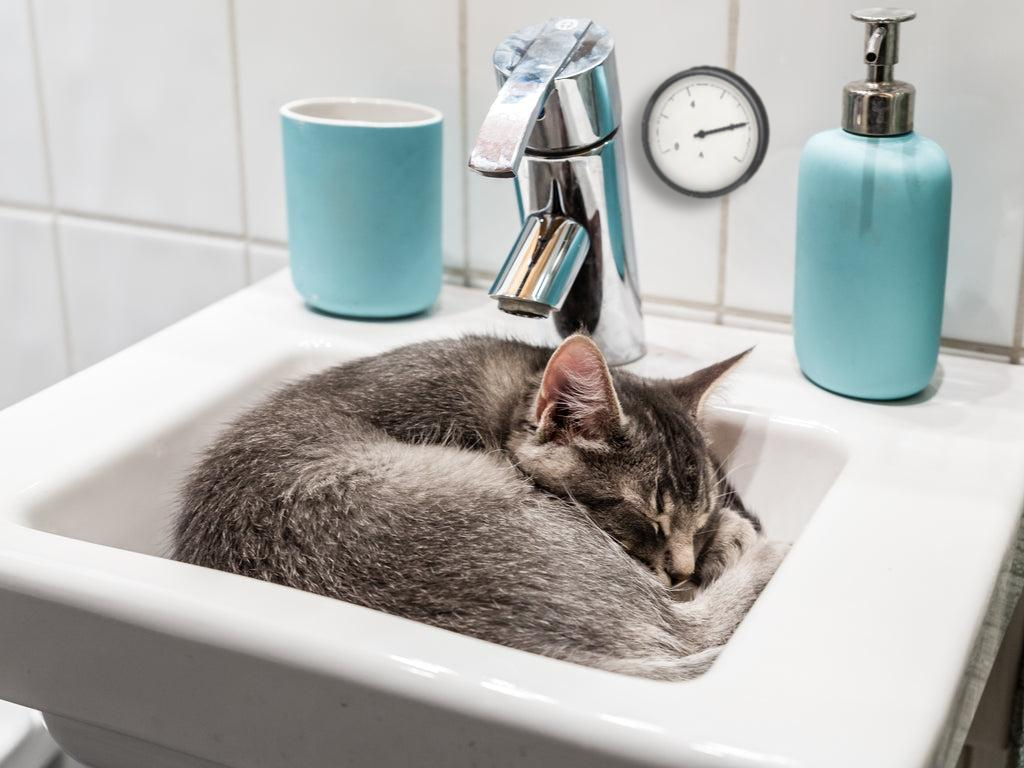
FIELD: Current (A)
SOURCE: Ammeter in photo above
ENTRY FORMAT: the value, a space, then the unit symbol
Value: 8 A
